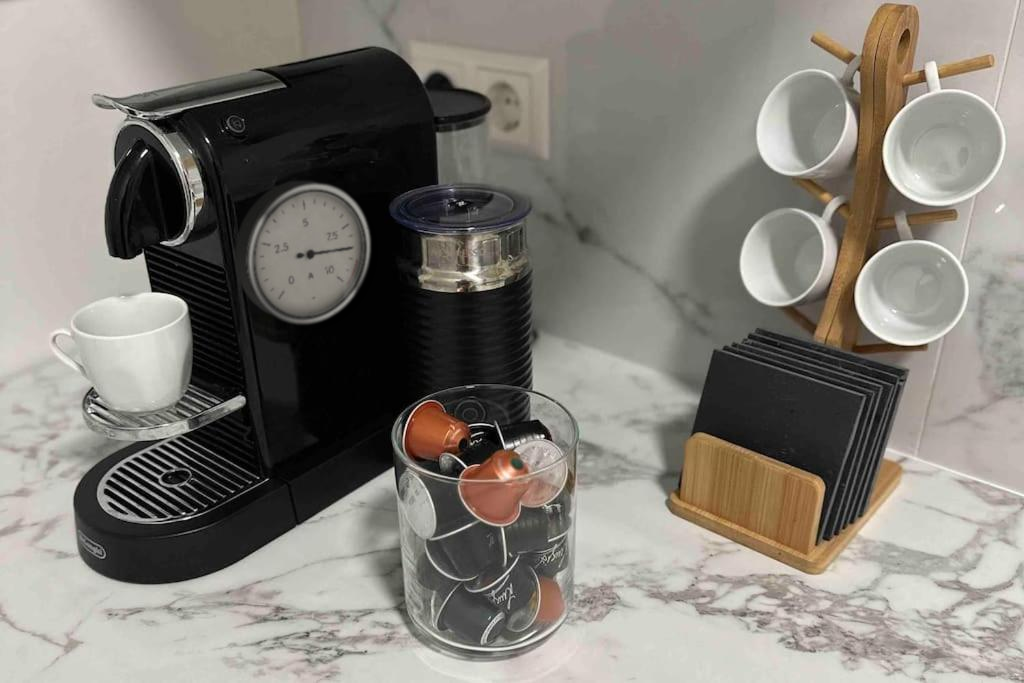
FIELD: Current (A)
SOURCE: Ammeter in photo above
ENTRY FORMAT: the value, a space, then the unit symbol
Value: 8.5 A
